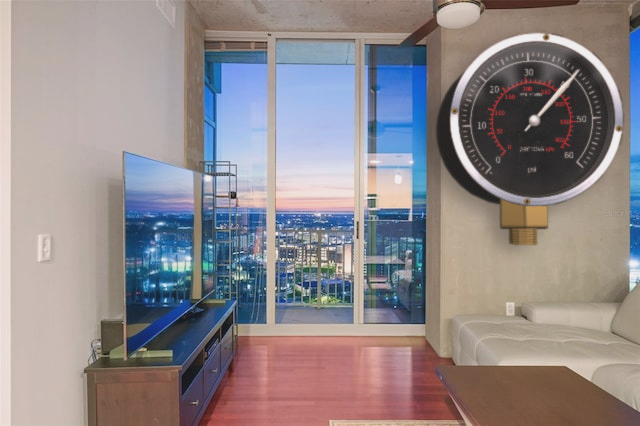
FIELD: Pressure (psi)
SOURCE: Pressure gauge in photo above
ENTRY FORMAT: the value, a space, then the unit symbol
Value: 40 psi
